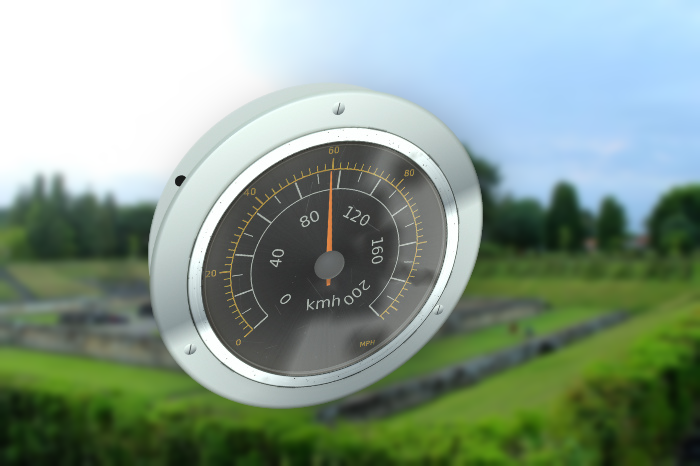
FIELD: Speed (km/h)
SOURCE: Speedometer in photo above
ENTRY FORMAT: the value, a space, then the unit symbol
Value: 95 km/h
